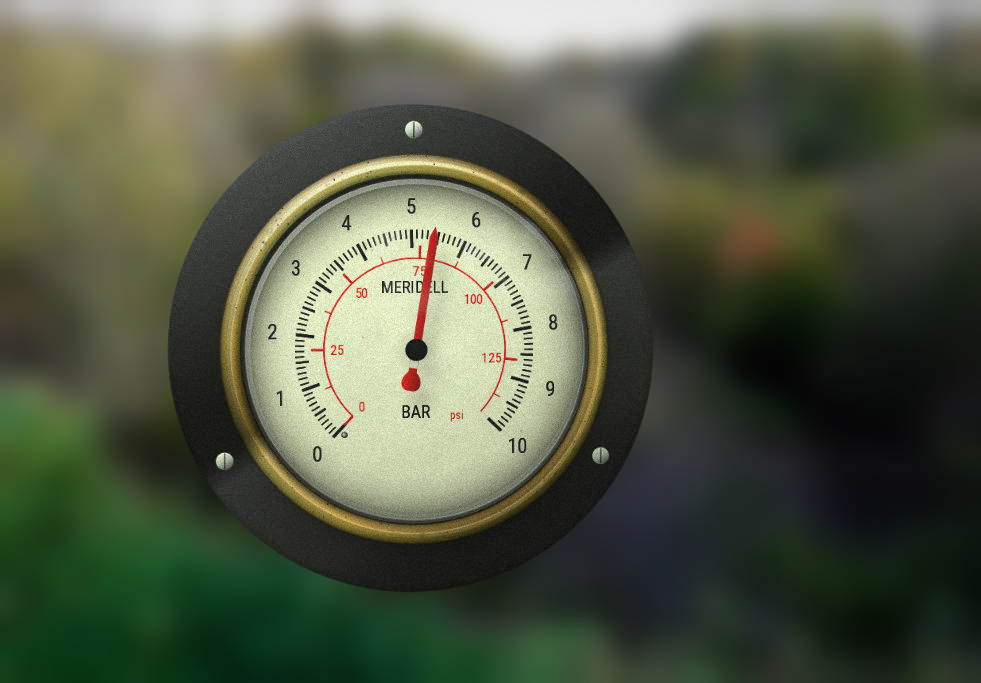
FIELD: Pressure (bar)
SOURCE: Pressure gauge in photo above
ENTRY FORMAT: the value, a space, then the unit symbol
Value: 5.4 bar
